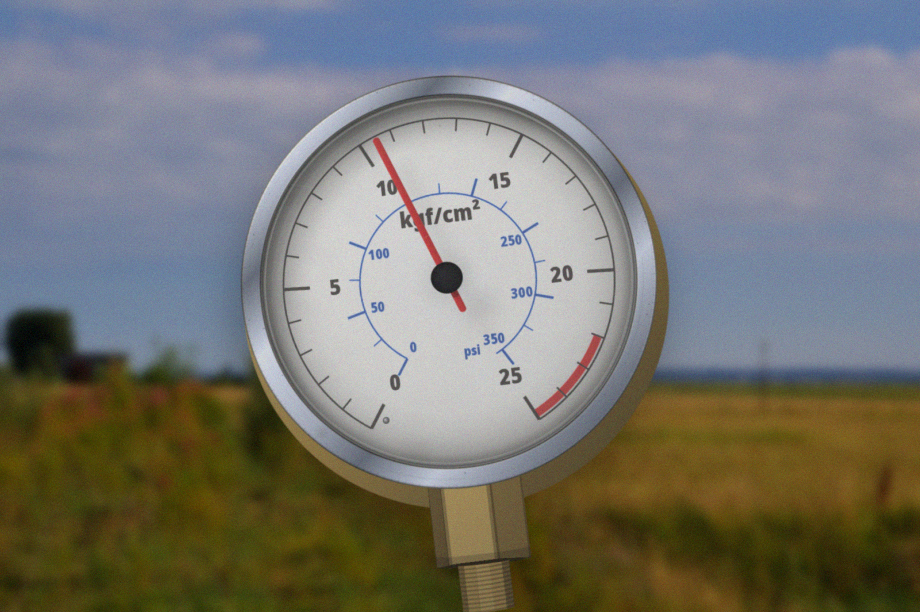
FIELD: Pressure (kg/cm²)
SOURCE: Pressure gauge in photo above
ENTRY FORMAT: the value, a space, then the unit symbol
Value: 10.5 kg/cm²
